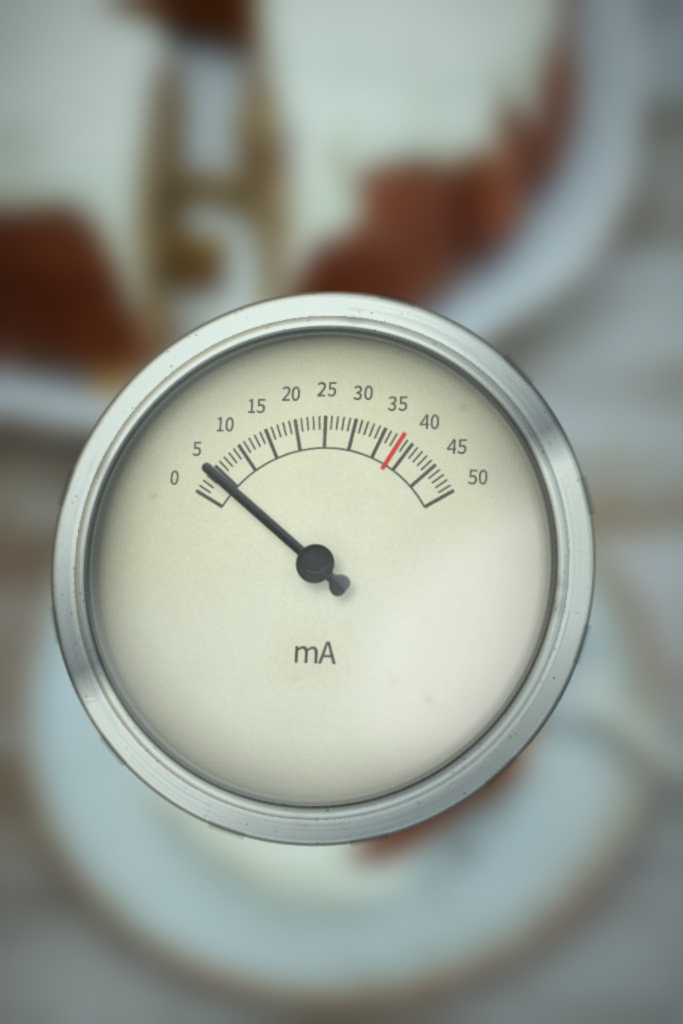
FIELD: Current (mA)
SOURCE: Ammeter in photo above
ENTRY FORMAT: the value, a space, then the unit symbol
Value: 4 mA
